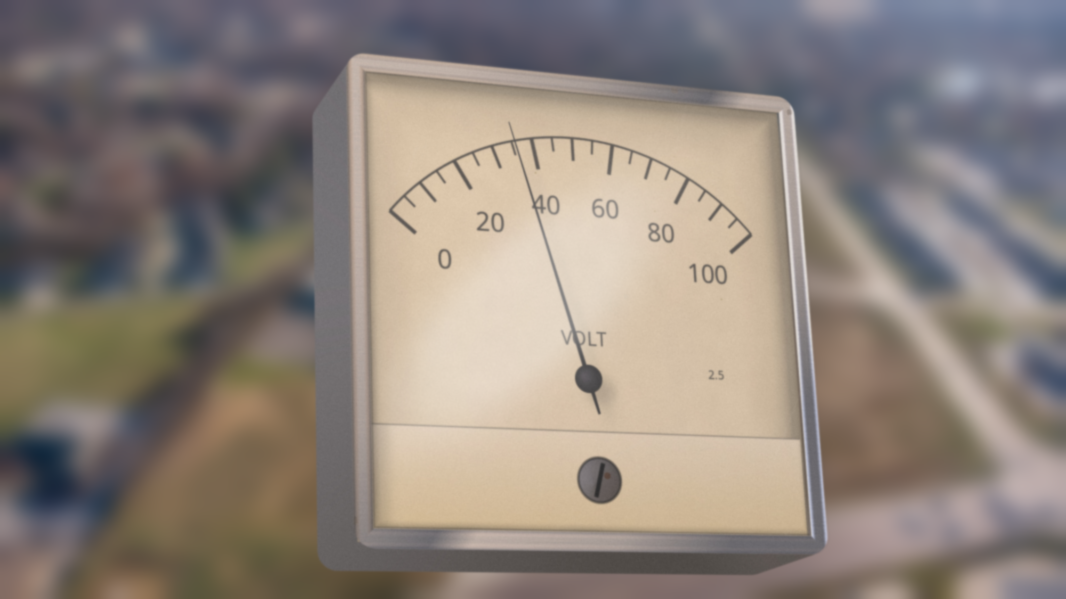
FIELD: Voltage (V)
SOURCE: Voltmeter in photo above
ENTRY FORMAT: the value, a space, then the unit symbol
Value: 35 V
